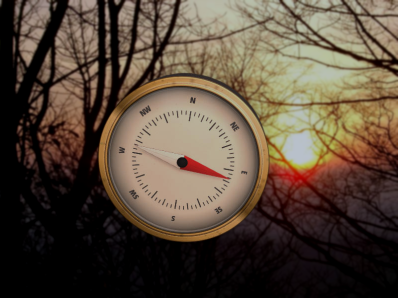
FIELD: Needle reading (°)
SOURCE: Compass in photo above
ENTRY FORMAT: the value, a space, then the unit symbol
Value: 100 °
